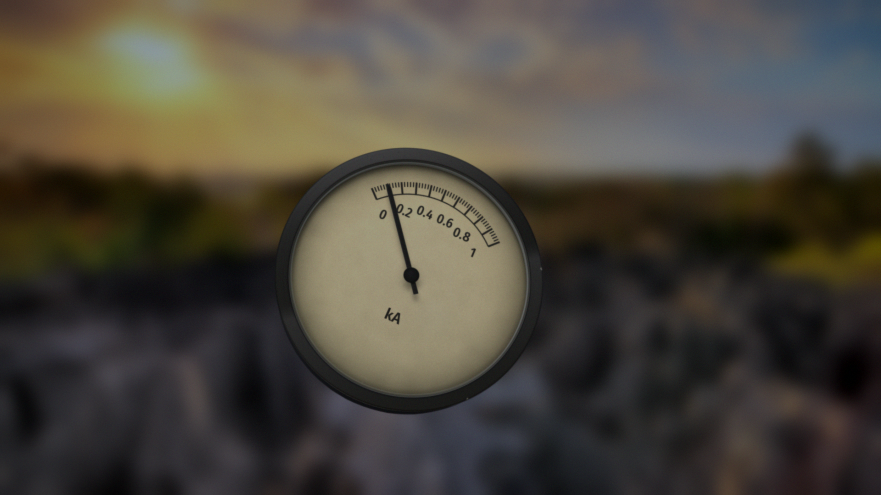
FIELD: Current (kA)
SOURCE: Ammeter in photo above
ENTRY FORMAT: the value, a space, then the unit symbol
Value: 0.1 kA
